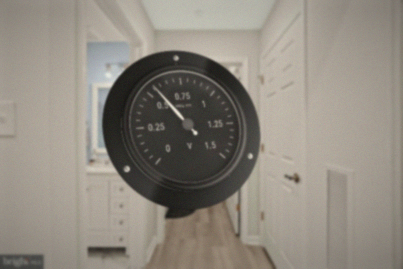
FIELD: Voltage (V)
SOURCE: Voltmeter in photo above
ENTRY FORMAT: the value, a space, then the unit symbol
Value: 0.55 V
